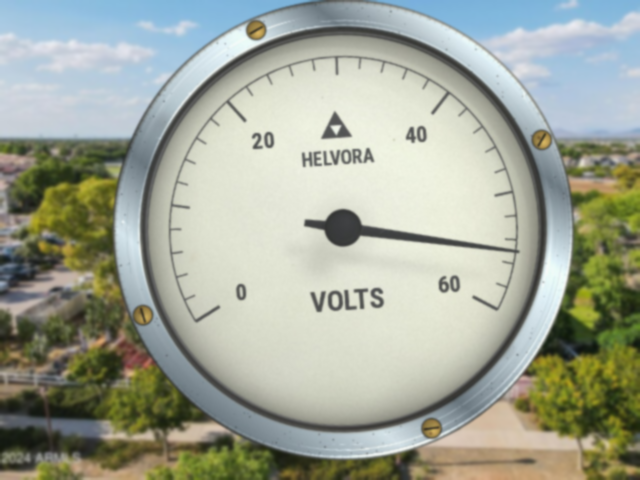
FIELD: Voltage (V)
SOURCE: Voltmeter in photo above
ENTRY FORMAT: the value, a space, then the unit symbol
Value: 55 V
